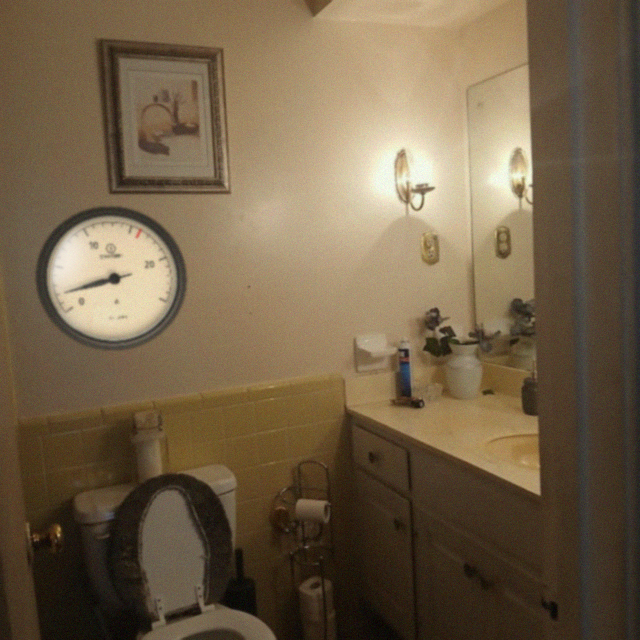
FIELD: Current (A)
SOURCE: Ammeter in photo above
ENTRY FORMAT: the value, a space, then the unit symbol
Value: 2 A
